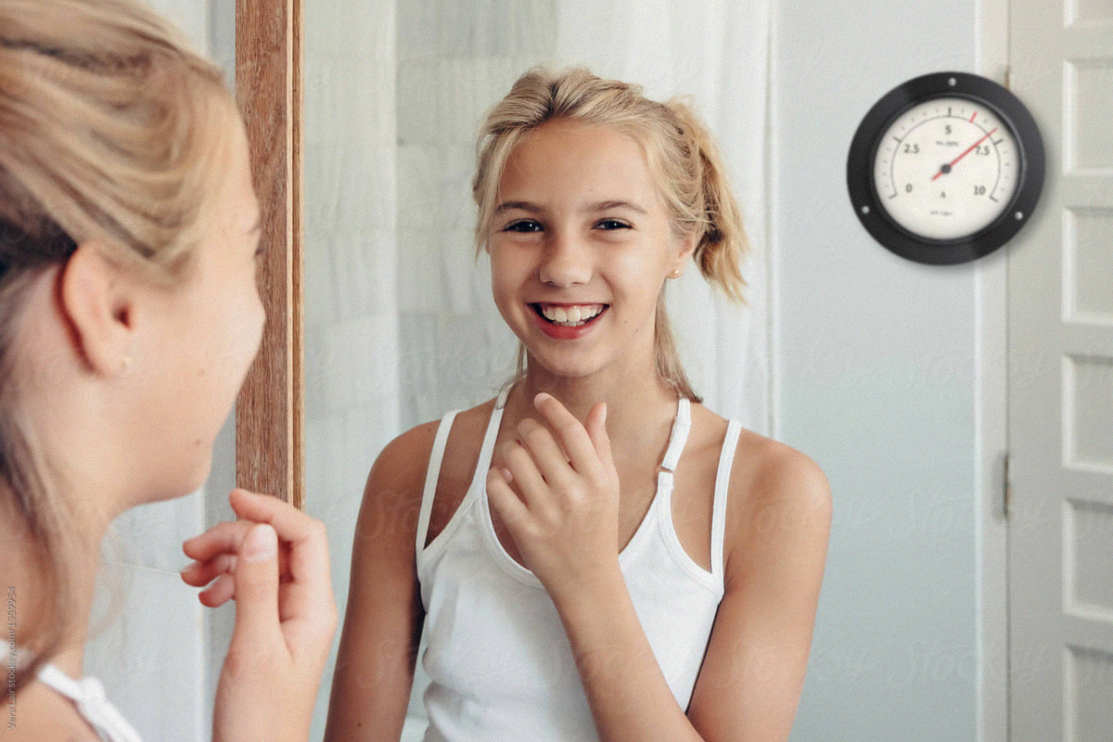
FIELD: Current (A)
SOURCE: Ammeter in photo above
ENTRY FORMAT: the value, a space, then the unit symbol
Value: 7 A
